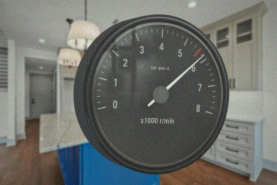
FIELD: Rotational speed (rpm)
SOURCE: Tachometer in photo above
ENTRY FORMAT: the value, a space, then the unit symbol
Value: 5800 rpm
